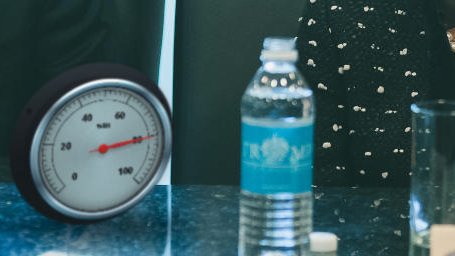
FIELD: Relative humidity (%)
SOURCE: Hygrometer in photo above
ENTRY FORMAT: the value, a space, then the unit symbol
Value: 80 %
